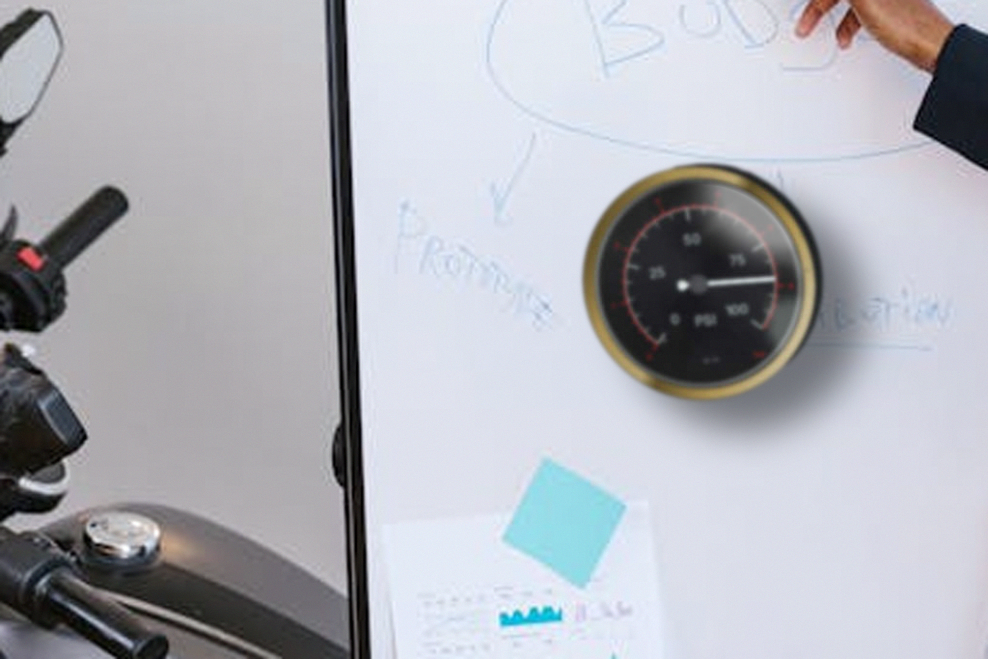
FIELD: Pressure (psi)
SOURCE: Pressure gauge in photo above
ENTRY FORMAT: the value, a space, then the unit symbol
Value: 85 psi
